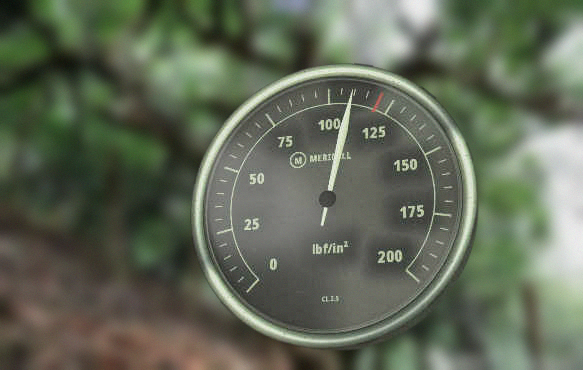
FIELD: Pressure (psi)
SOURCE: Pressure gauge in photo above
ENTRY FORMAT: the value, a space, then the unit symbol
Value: 110 psi
